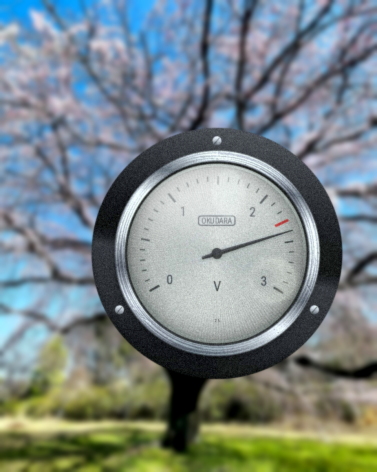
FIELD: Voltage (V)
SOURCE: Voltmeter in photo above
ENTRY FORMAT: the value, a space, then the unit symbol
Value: 2.4 V
